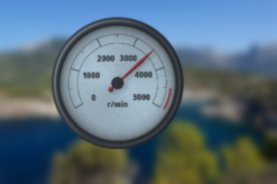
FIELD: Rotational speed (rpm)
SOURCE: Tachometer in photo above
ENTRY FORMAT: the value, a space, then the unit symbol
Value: 3500 rpm
